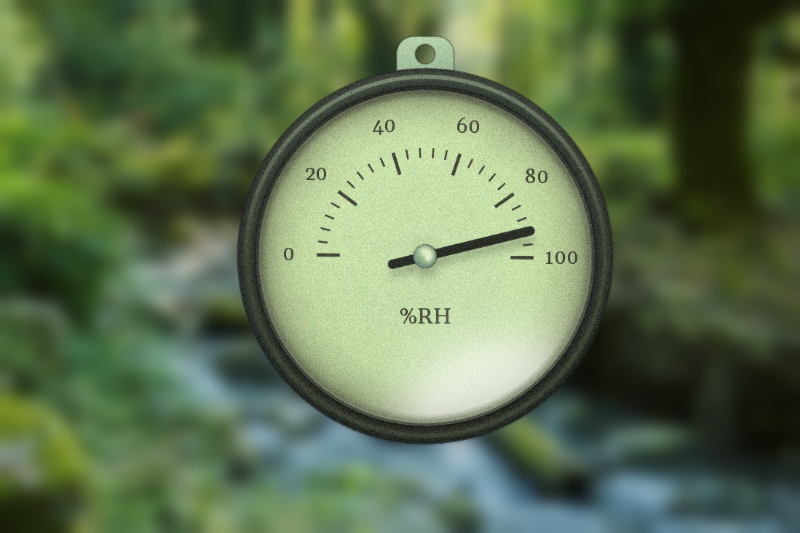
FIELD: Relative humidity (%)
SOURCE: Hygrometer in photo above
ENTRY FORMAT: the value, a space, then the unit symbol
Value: 92 %
